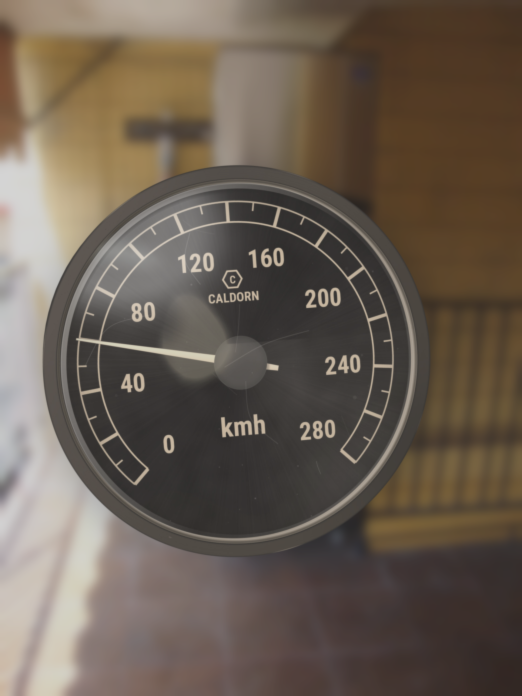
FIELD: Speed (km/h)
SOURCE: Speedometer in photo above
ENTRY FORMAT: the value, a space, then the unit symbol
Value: 60 km/h
